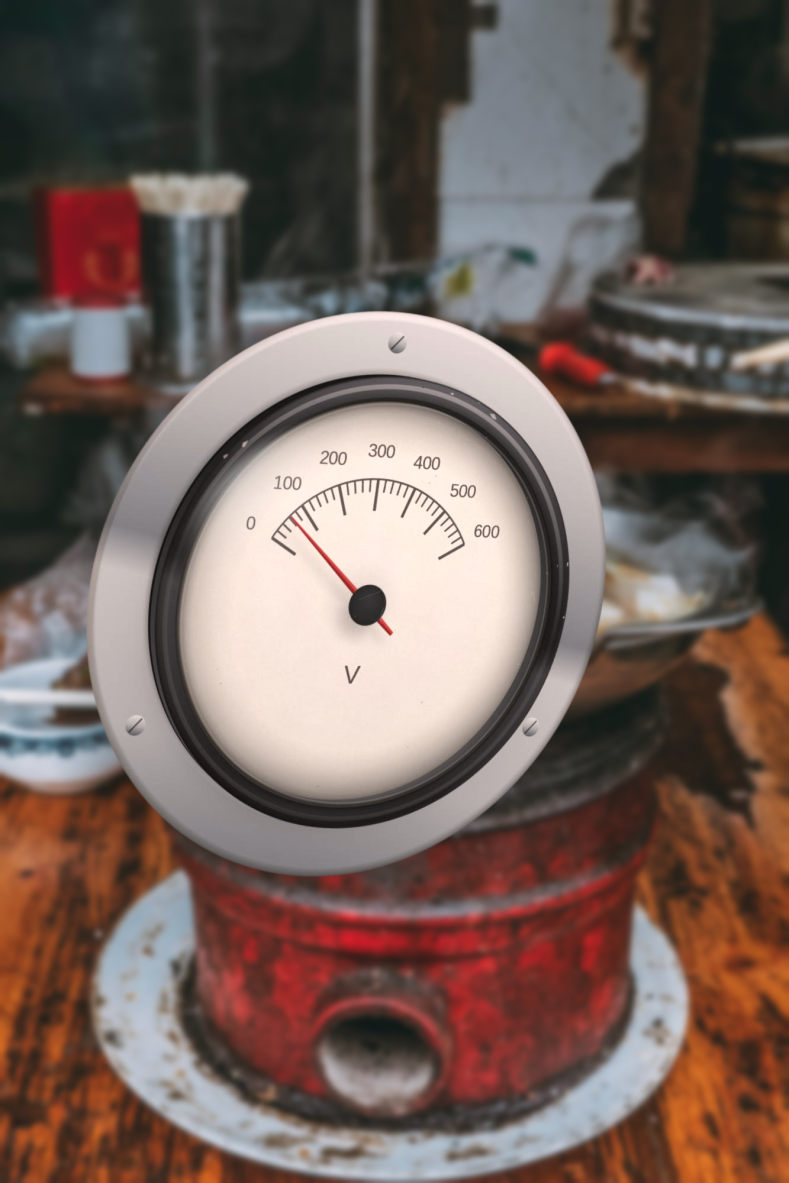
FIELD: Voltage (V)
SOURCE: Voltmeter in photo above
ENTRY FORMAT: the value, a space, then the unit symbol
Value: 60 V
